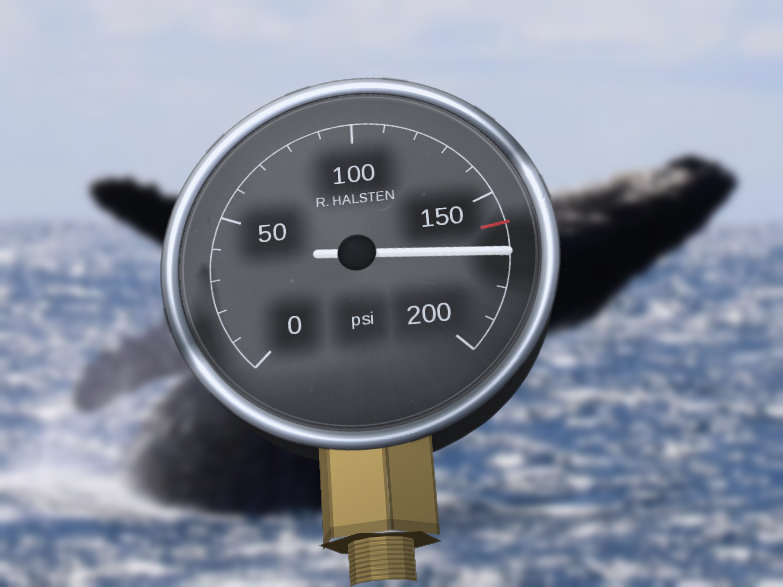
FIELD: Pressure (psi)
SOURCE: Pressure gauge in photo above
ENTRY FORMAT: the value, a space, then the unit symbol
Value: 170 psi
